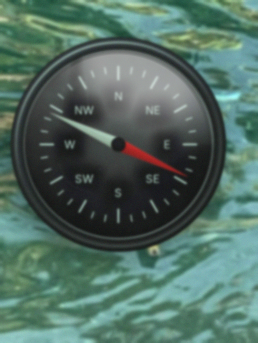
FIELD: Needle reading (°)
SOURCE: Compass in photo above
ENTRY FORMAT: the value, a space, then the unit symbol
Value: 115 °
